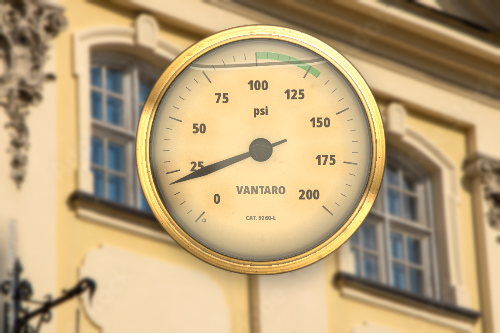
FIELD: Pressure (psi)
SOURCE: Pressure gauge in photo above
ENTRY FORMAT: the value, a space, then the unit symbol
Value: 20 psi
